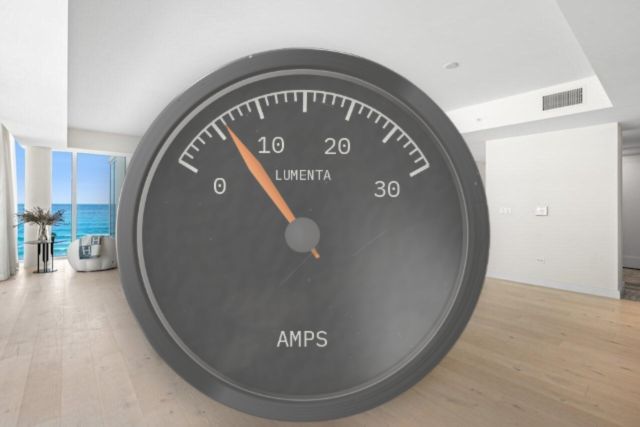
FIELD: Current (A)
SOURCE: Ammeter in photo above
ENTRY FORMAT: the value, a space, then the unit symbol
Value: 6 A
